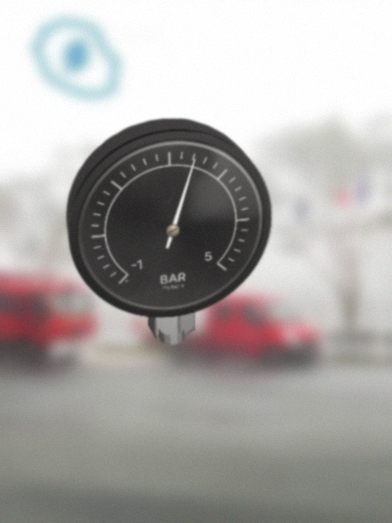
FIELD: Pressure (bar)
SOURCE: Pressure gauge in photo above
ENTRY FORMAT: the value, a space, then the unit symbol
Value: 2.4 bar
